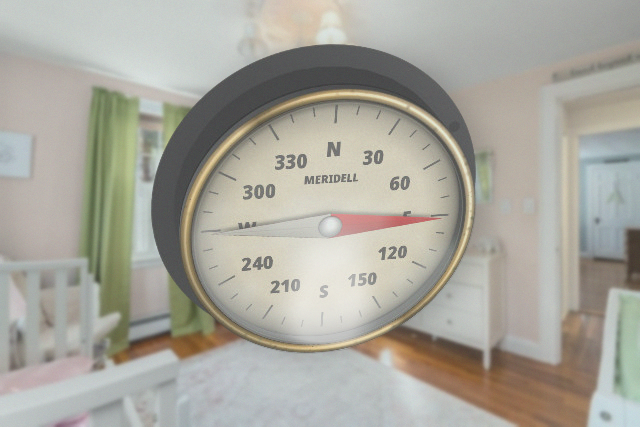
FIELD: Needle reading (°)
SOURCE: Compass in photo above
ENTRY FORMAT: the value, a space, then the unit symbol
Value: 90 °
